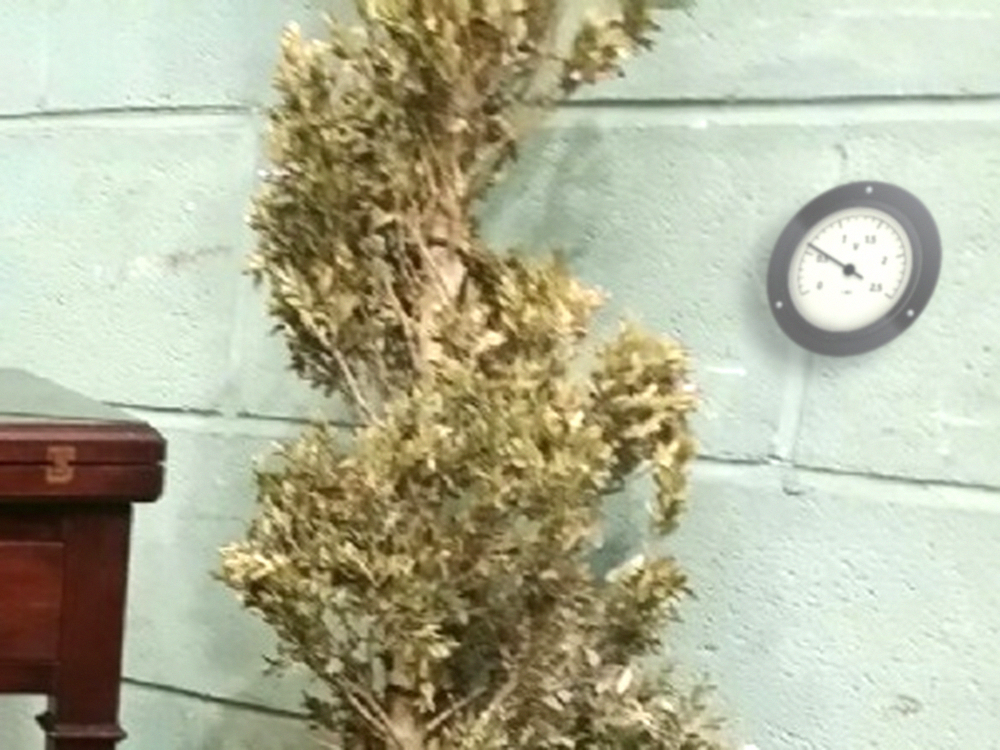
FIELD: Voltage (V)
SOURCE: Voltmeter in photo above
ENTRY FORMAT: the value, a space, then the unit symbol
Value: 0.6 V
